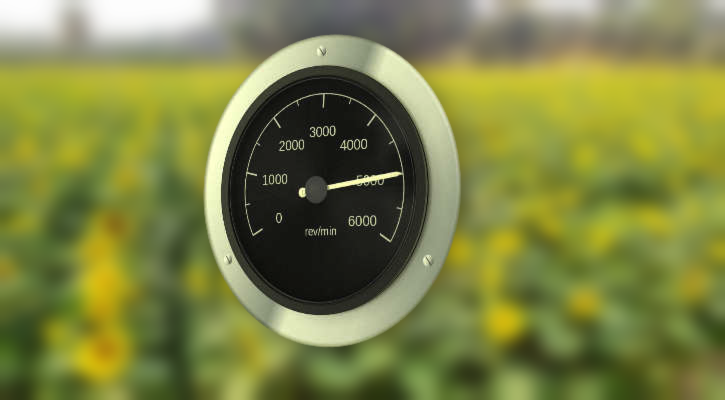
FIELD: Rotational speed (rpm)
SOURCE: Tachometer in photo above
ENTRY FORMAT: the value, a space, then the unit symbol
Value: 5000 rpm
